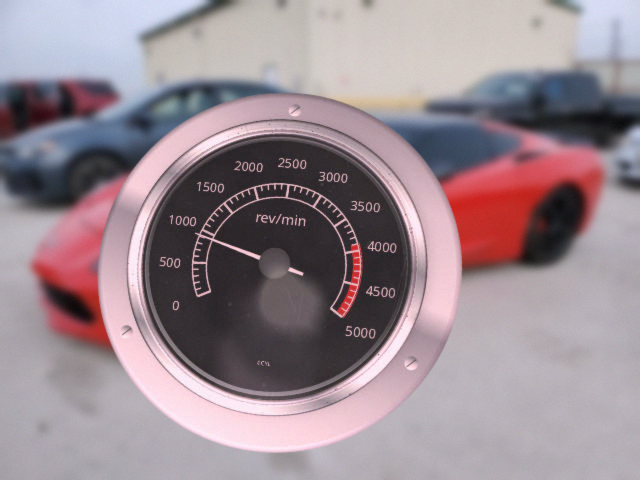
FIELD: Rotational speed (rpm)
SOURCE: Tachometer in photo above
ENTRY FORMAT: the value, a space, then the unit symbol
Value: 900 rpm
